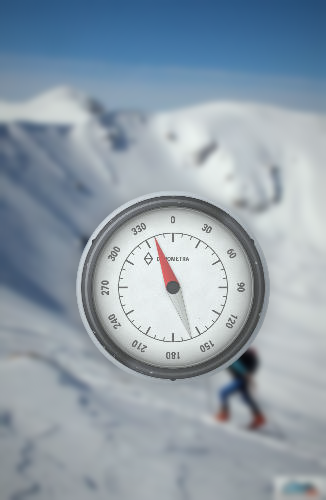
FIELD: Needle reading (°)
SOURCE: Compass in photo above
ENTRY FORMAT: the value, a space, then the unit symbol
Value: 340 °
